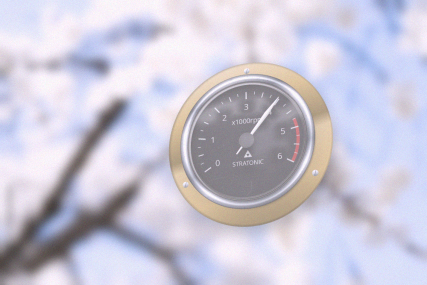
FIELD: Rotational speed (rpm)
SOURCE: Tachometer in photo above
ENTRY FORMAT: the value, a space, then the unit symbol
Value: 4000 rpm
